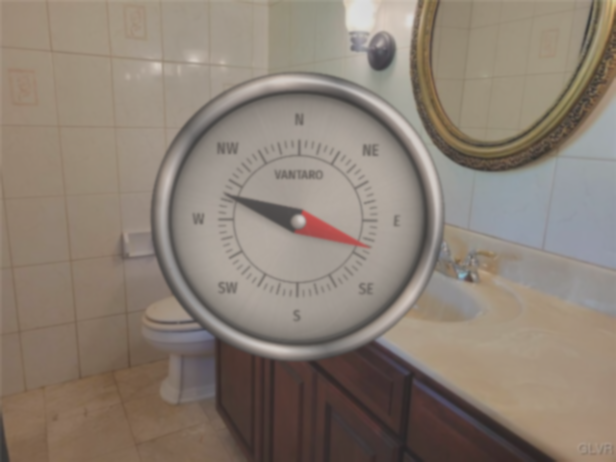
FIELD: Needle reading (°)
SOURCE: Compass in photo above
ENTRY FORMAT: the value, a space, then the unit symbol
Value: 110 °
